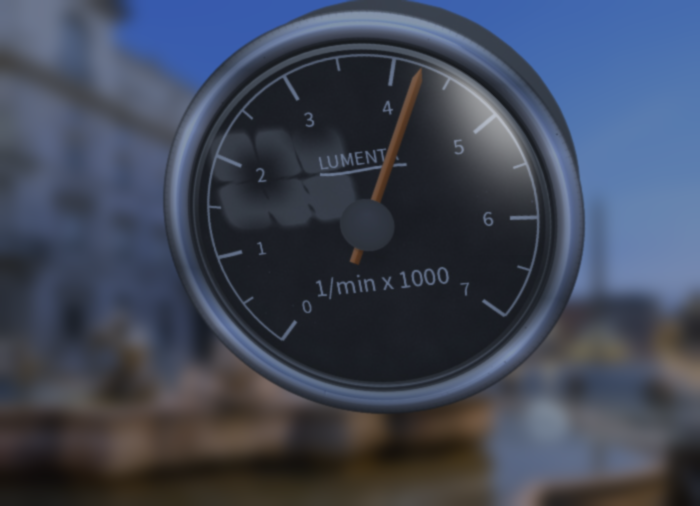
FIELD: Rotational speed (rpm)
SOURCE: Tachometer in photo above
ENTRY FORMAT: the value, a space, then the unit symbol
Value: 4250 rpm
